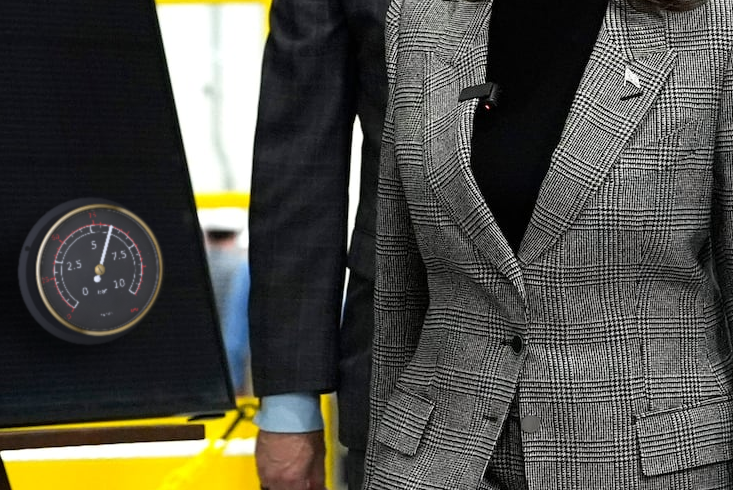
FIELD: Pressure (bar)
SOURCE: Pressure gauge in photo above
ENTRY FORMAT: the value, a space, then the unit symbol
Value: 6 bar
